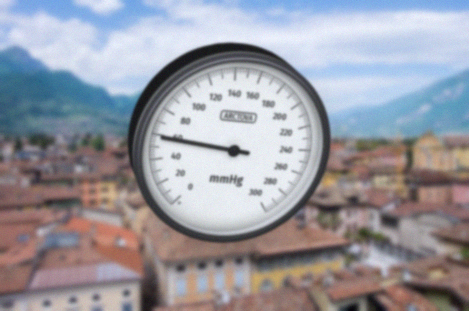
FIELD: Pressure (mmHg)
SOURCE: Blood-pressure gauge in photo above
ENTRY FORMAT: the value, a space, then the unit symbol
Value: 60 mmHg
